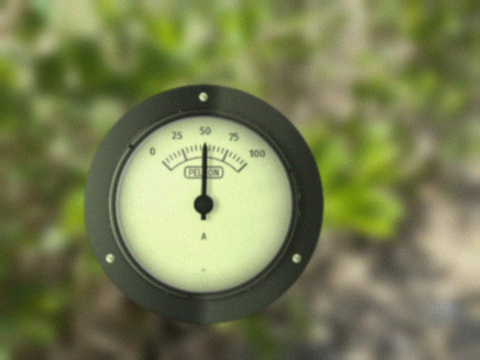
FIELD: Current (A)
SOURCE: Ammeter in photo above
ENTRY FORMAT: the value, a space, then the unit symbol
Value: 50 A
